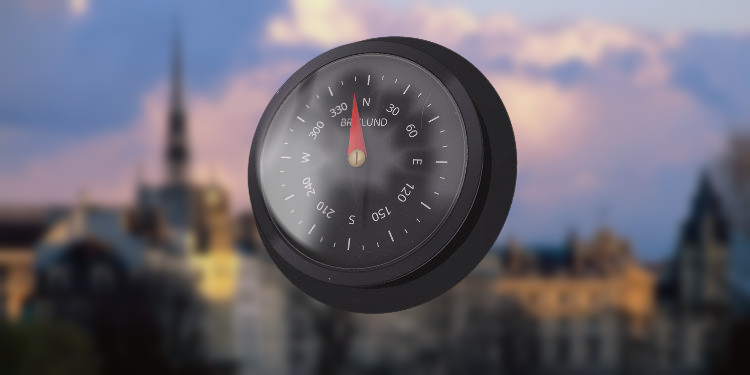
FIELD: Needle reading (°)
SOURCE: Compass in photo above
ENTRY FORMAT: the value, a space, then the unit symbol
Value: 350 °
